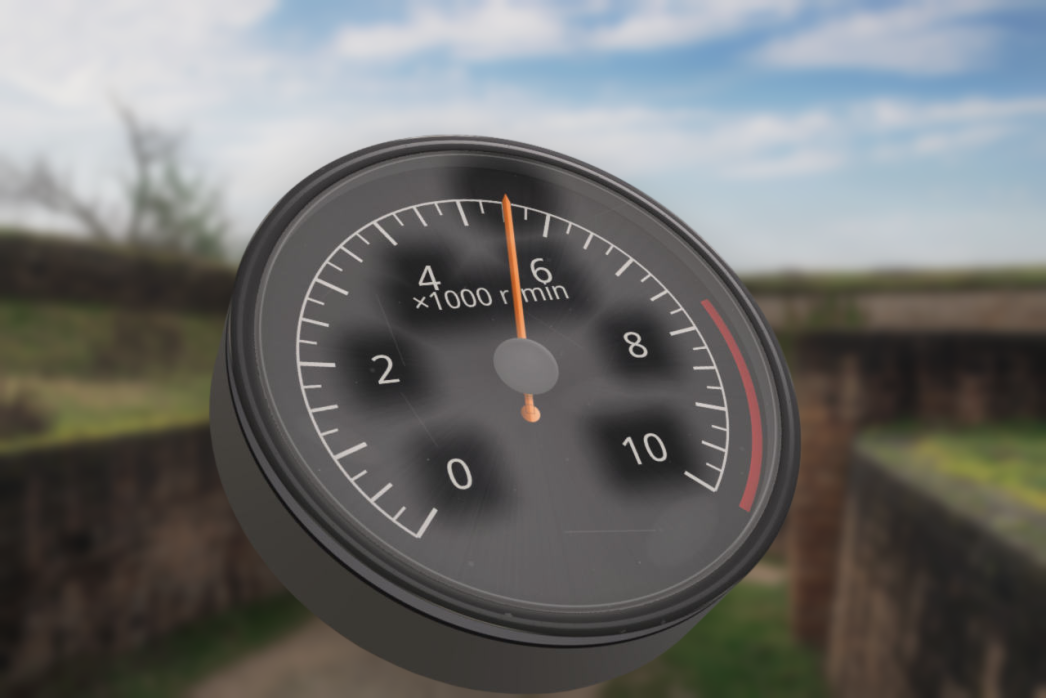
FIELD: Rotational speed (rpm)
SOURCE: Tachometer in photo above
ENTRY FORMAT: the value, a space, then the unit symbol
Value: 5500 rpm
